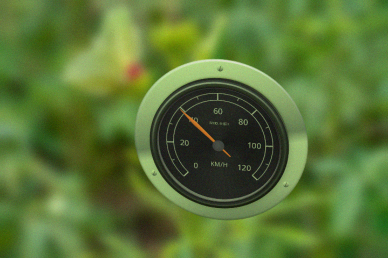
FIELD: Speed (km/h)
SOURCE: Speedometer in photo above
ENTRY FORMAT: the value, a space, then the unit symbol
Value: 40 km/h
